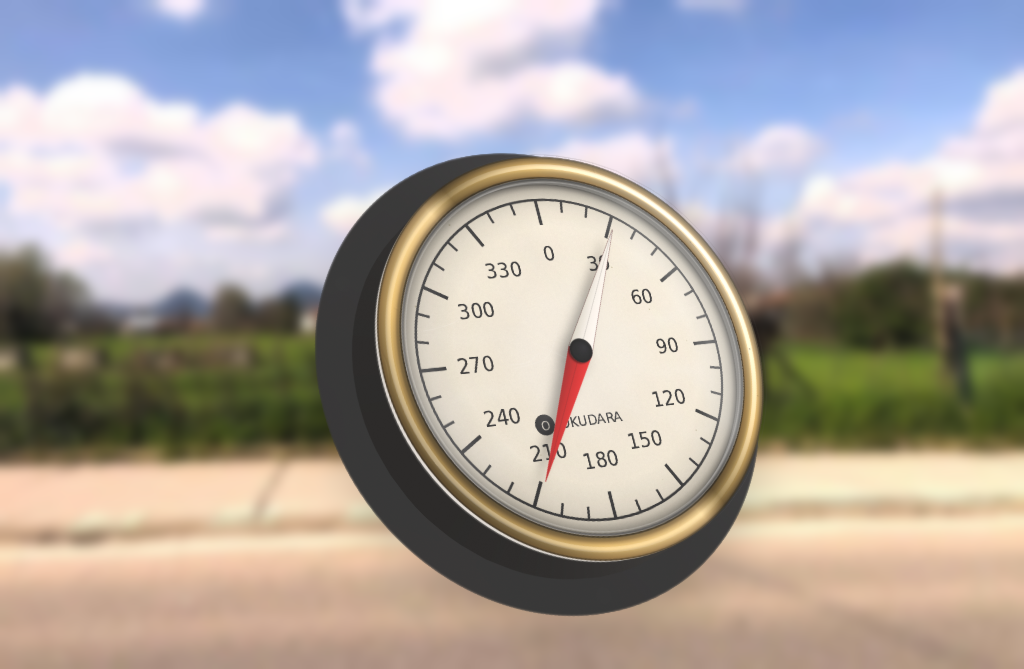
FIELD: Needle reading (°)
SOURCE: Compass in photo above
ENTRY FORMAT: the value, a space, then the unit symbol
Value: 210 °
